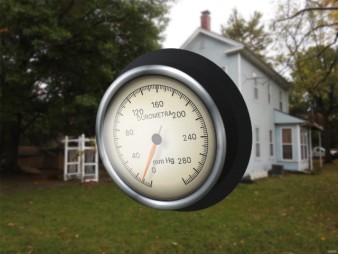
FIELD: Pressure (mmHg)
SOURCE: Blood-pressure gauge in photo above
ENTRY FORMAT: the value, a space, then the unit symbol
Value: 10 mmHg
